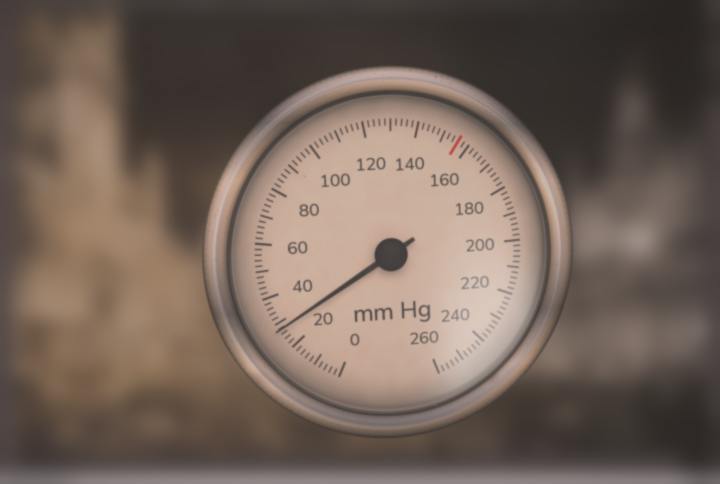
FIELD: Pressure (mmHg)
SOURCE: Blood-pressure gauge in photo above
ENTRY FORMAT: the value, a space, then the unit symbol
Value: 28 mmHg
